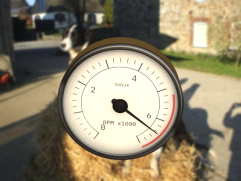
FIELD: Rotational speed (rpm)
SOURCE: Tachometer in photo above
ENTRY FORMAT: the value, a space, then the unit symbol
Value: 6400 rpm
